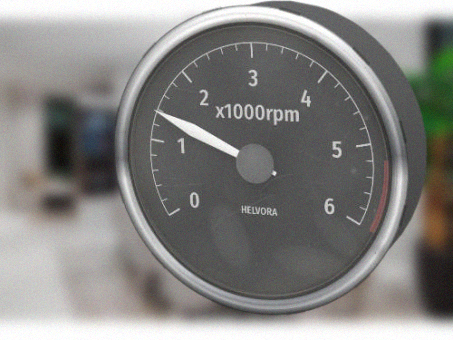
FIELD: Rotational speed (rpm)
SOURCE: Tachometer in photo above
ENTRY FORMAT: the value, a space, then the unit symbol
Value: 1400 rpm
